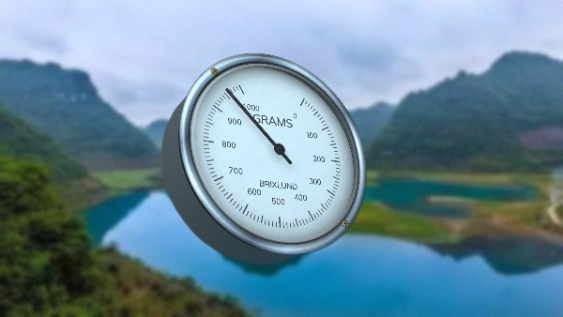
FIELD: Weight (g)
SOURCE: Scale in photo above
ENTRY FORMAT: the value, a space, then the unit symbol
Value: 950 g
